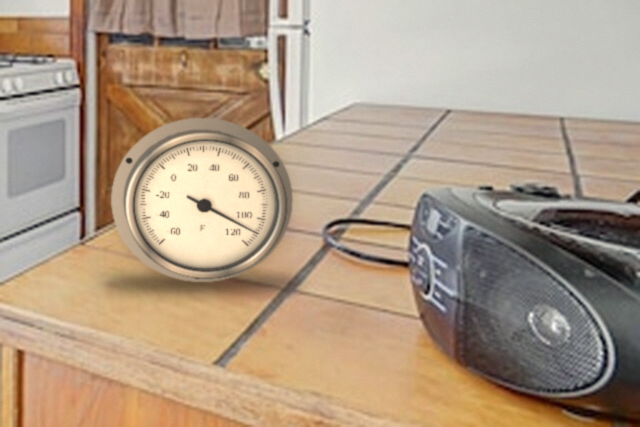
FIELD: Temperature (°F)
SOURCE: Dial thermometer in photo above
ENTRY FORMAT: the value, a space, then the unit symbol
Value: 110 °F
